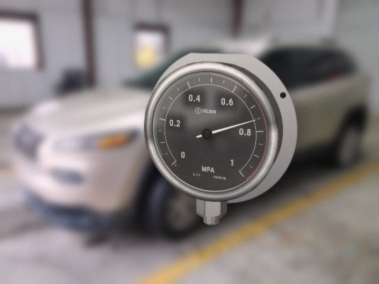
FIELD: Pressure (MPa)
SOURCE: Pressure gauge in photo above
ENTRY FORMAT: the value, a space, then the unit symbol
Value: 0.75 MPa
